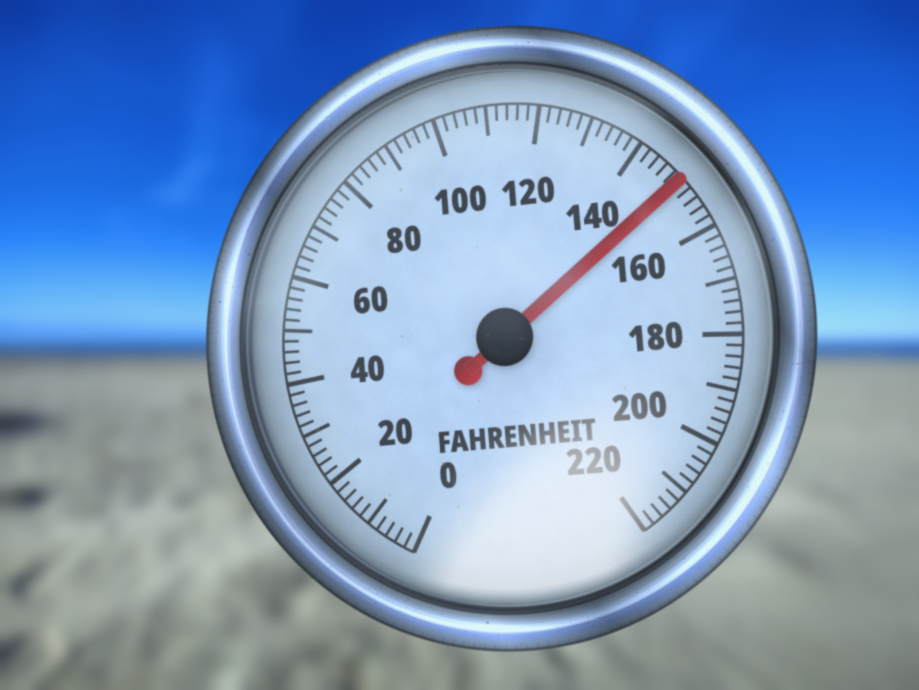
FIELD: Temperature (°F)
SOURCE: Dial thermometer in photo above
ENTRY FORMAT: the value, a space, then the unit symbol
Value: 150 °F
